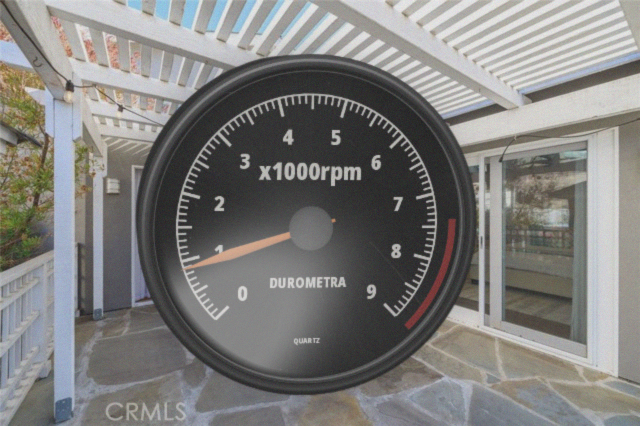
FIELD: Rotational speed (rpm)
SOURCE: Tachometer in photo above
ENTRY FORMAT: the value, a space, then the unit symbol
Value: 900 rpm
